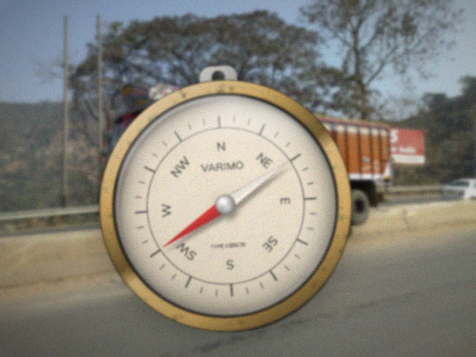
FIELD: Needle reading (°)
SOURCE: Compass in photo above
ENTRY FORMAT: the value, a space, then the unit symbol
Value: 240 °
